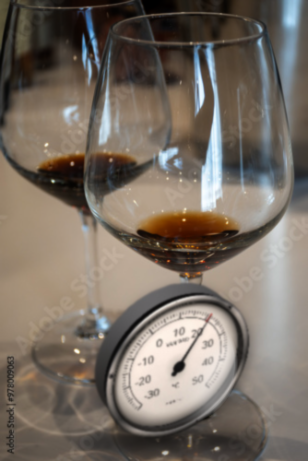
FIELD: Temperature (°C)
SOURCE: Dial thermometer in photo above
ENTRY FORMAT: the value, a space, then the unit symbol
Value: 20 °C
